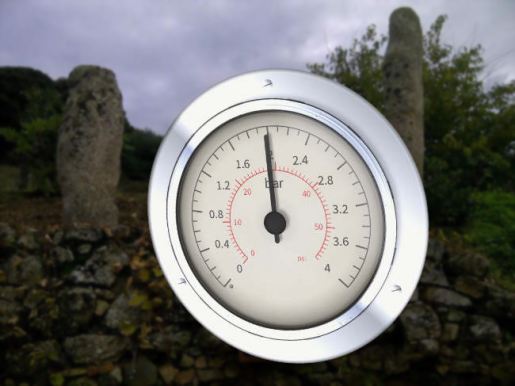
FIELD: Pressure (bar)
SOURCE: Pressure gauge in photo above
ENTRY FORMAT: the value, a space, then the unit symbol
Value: 2 bar
